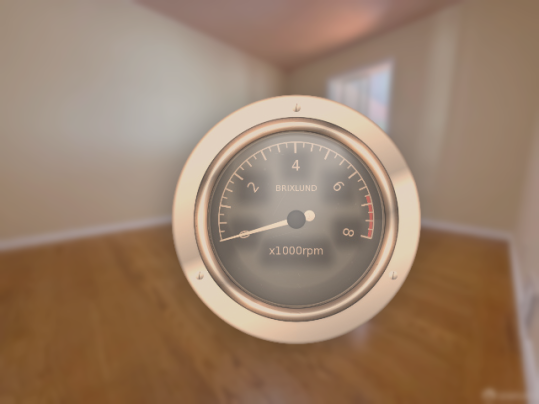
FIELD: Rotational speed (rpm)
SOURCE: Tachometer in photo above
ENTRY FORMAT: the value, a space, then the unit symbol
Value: 0 rpm
